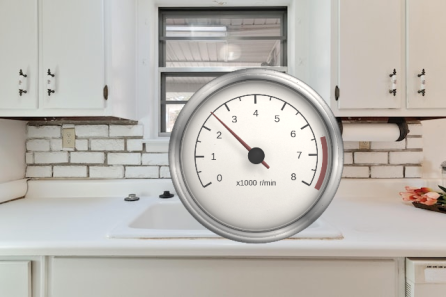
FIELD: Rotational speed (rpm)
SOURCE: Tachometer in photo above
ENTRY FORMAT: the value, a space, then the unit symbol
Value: 2500 rpm
